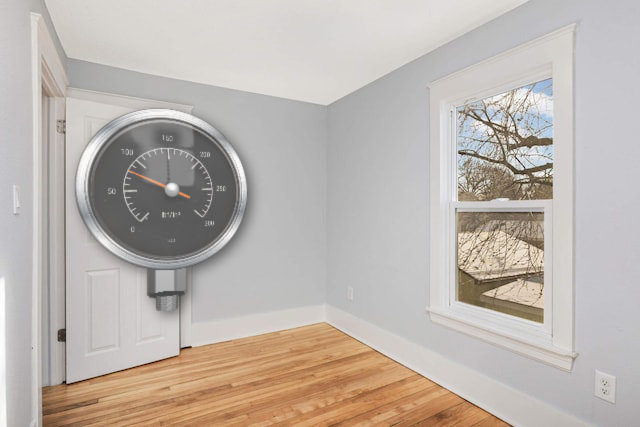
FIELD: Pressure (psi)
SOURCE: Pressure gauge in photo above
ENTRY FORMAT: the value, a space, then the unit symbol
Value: 80 psi
